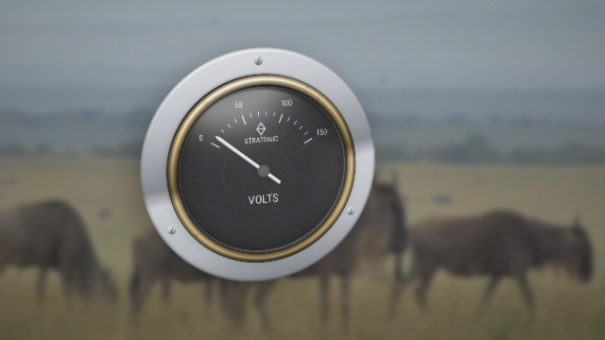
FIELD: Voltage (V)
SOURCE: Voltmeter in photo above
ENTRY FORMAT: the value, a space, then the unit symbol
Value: 10 V
